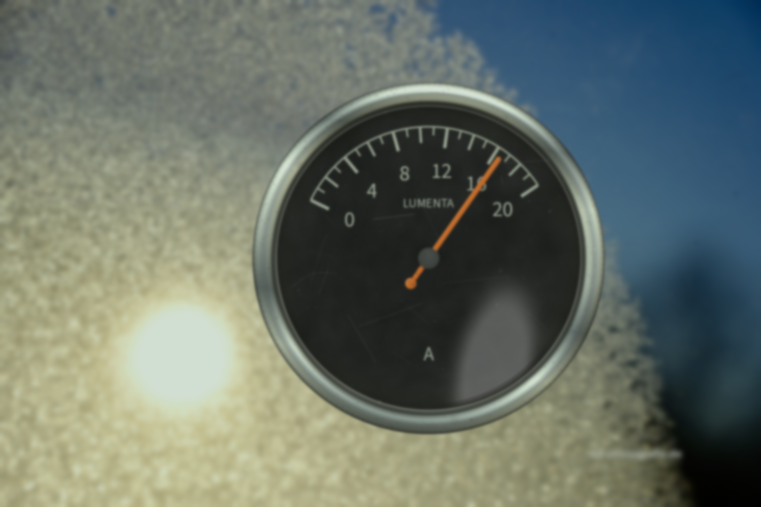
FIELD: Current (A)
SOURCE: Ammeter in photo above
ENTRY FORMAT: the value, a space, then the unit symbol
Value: 16.5 A
